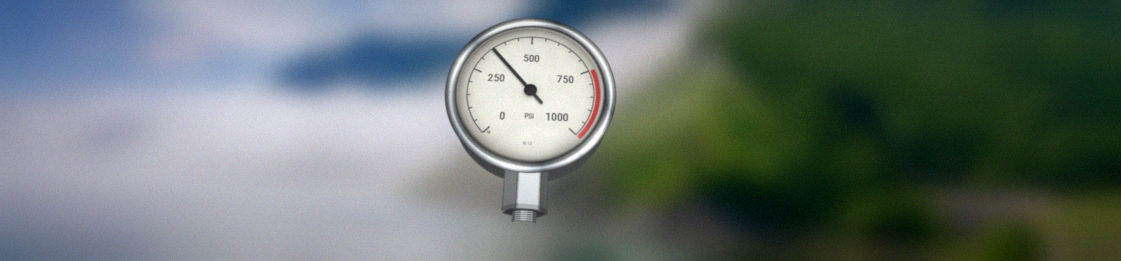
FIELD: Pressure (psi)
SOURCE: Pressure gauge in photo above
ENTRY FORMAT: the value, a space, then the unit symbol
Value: 350 psi
